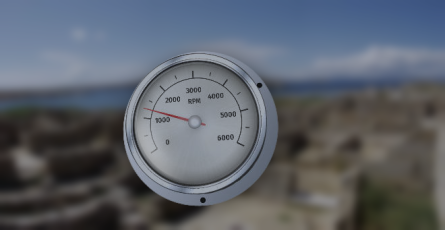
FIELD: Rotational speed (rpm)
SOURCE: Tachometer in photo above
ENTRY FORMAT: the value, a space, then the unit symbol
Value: 1250 rpm
